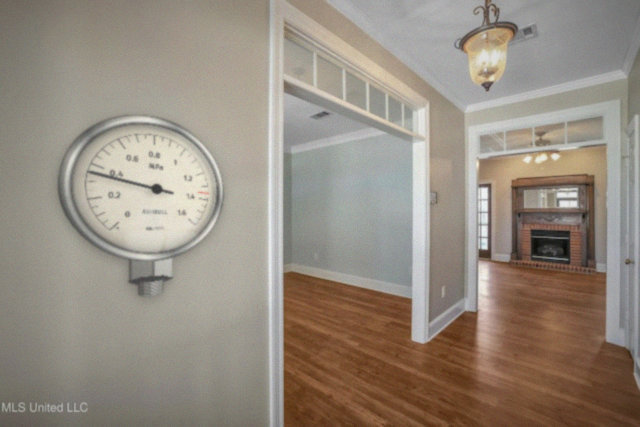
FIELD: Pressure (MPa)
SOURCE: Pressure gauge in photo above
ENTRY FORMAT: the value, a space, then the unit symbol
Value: 0.35 MPa
